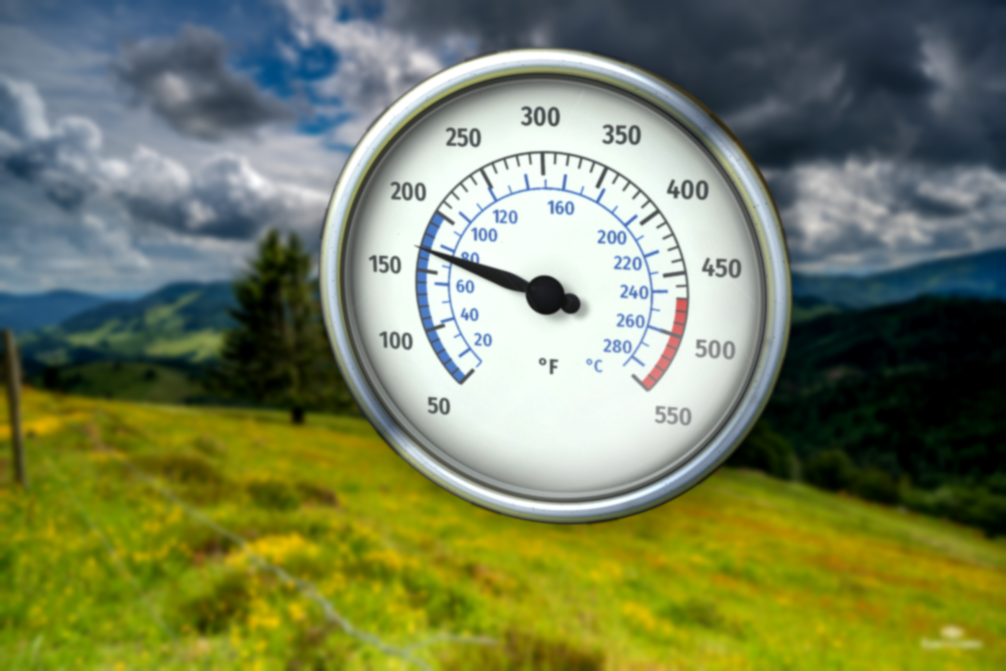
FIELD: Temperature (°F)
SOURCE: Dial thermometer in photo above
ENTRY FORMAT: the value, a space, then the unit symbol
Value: 170 °F
